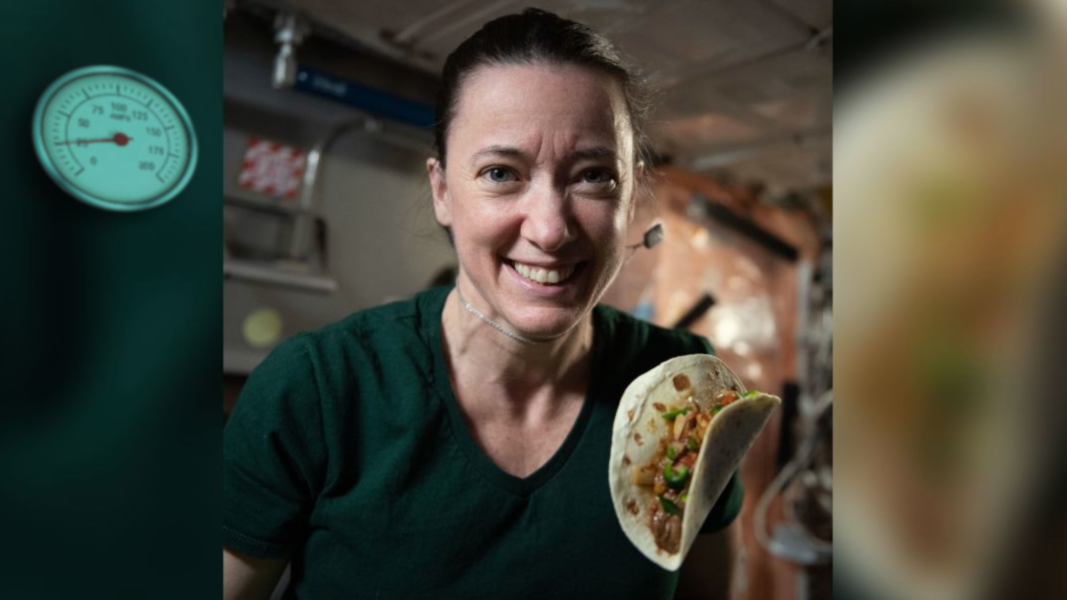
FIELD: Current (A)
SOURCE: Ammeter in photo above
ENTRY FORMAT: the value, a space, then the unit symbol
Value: 25 A
